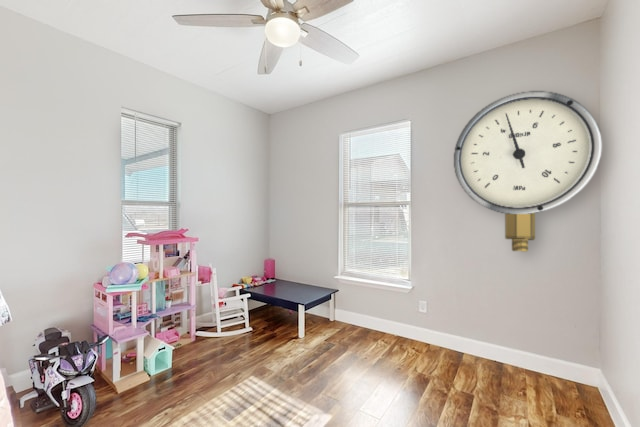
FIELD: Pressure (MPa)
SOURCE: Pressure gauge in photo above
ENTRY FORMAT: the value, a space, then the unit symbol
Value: 4.5 MPa
